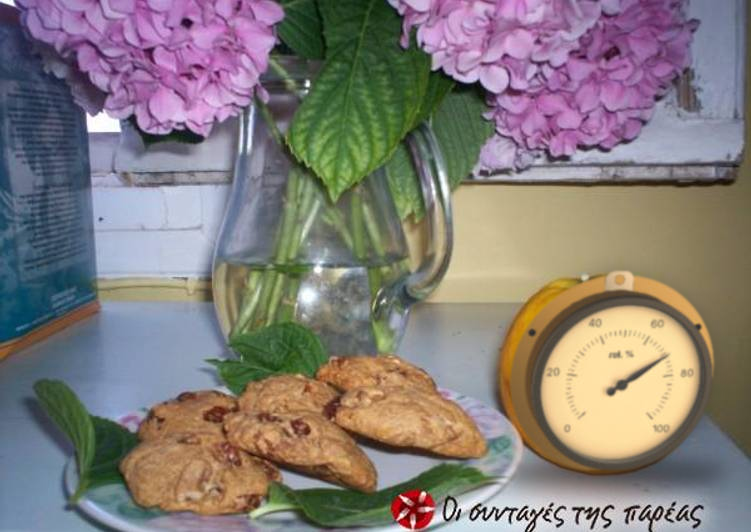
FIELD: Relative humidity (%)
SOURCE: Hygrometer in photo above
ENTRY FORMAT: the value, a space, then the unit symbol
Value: 70 %
